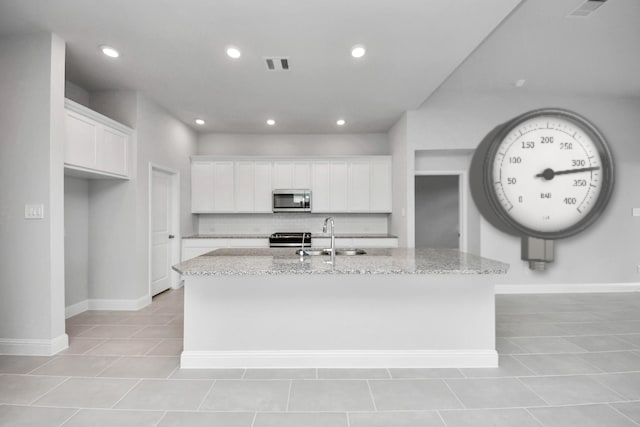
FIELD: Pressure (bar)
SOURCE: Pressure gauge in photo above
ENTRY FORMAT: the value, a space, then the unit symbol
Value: 320 bar
